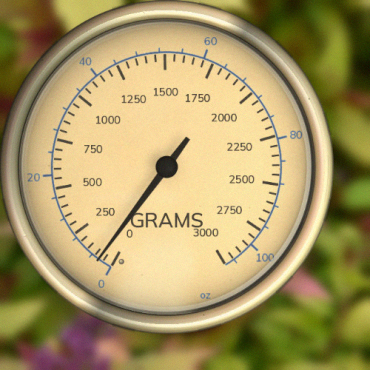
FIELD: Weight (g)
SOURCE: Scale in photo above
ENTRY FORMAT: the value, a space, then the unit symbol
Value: 75 g
